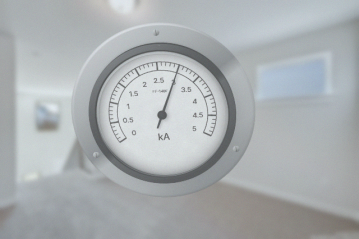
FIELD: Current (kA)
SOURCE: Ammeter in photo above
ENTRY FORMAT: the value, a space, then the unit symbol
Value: 3 kA
